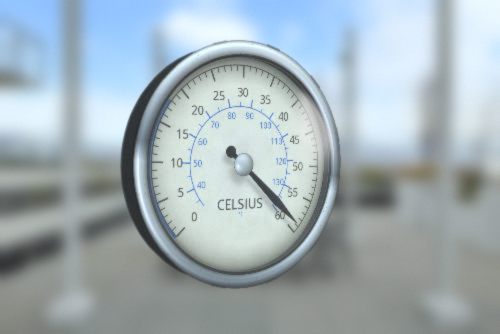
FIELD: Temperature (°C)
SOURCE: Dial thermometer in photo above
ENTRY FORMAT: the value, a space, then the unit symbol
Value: 59 °C
